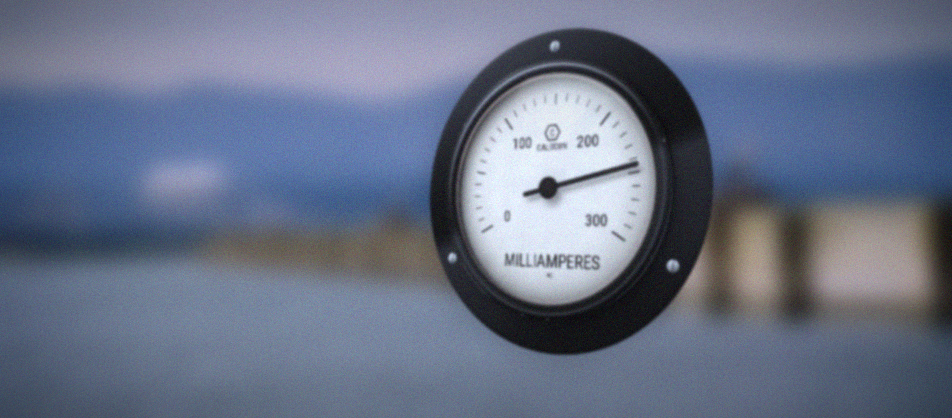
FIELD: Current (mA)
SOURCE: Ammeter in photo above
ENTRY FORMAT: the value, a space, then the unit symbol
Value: 245 mA
